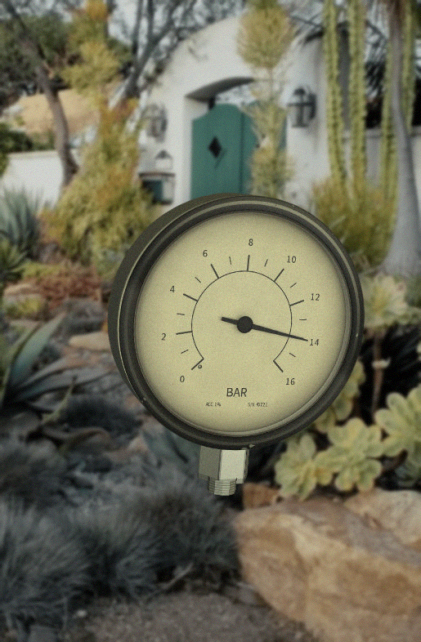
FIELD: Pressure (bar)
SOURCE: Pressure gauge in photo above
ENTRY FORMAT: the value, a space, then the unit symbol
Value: 14 bar
